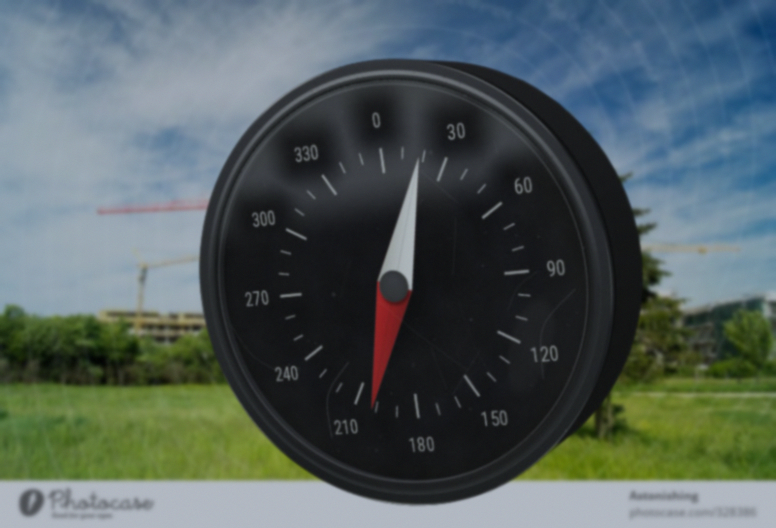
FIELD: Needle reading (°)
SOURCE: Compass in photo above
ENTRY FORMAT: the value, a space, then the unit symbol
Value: 200 °
